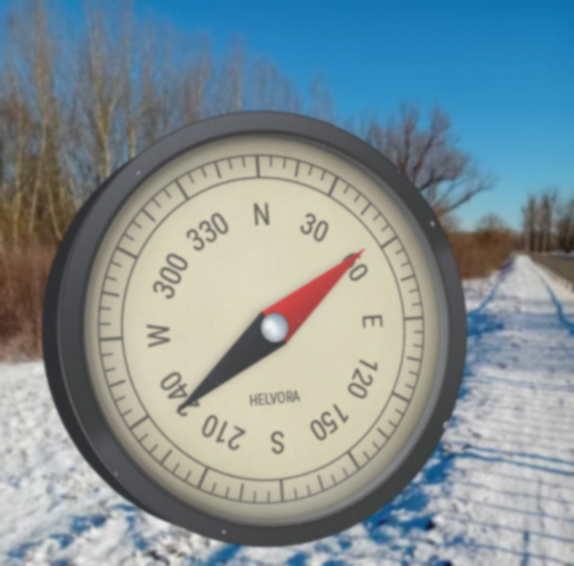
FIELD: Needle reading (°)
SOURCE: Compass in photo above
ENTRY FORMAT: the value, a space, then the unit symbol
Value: 55 °
